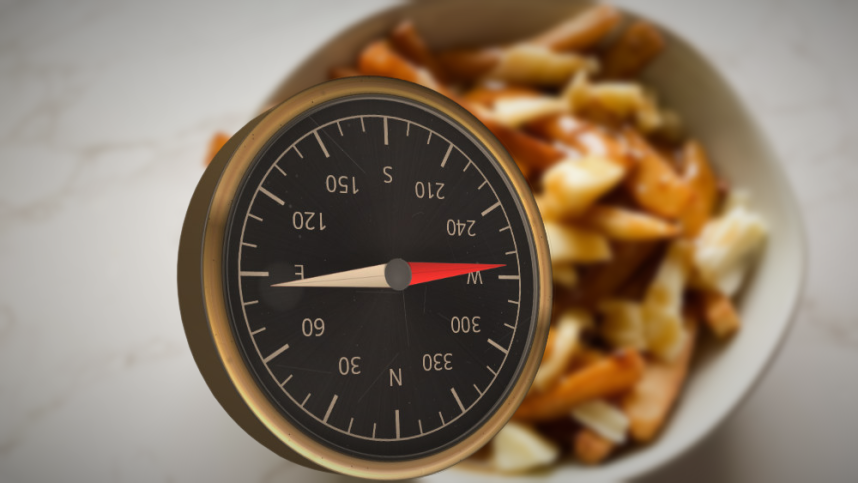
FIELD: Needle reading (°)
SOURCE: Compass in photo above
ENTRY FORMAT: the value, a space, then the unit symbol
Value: 265 °
